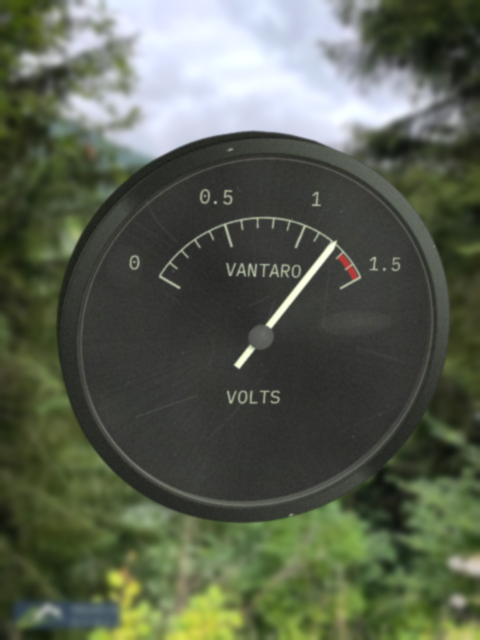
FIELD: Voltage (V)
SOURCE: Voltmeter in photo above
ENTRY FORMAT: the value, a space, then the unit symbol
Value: 1.2 V
